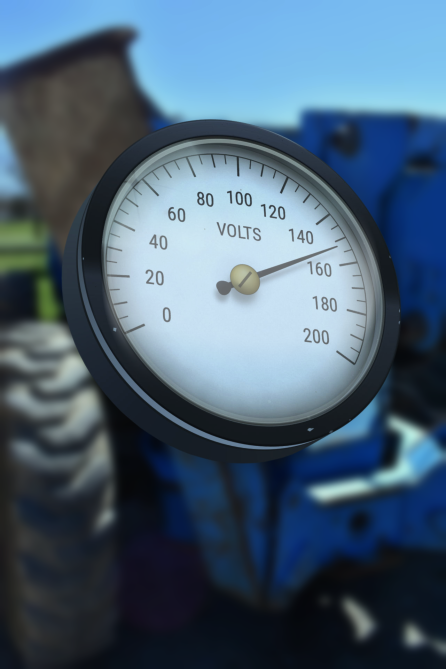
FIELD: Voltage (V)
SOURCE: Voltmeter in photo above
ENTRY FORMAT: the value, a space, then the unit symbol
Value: 152.5 V
